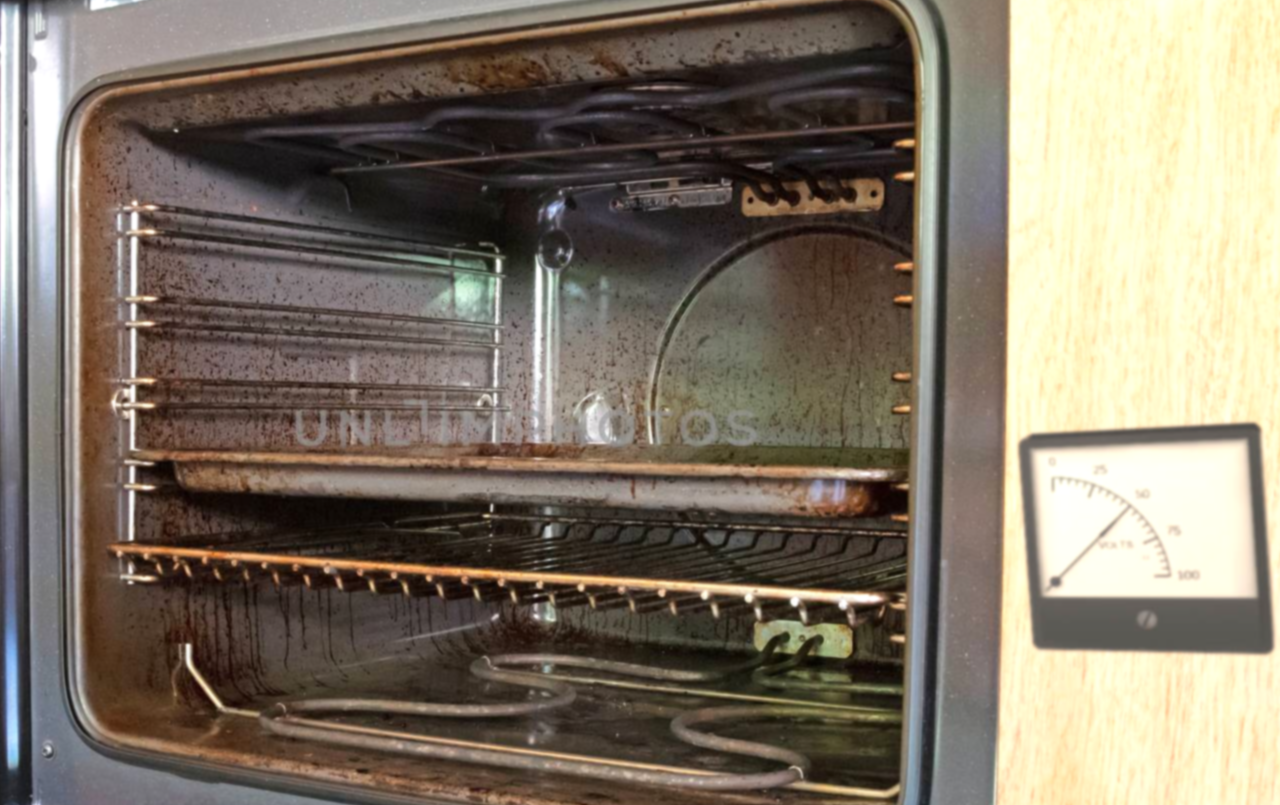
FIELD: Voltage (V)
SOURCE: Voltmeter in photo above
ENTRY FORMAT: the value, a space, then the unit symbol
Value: 50 V
